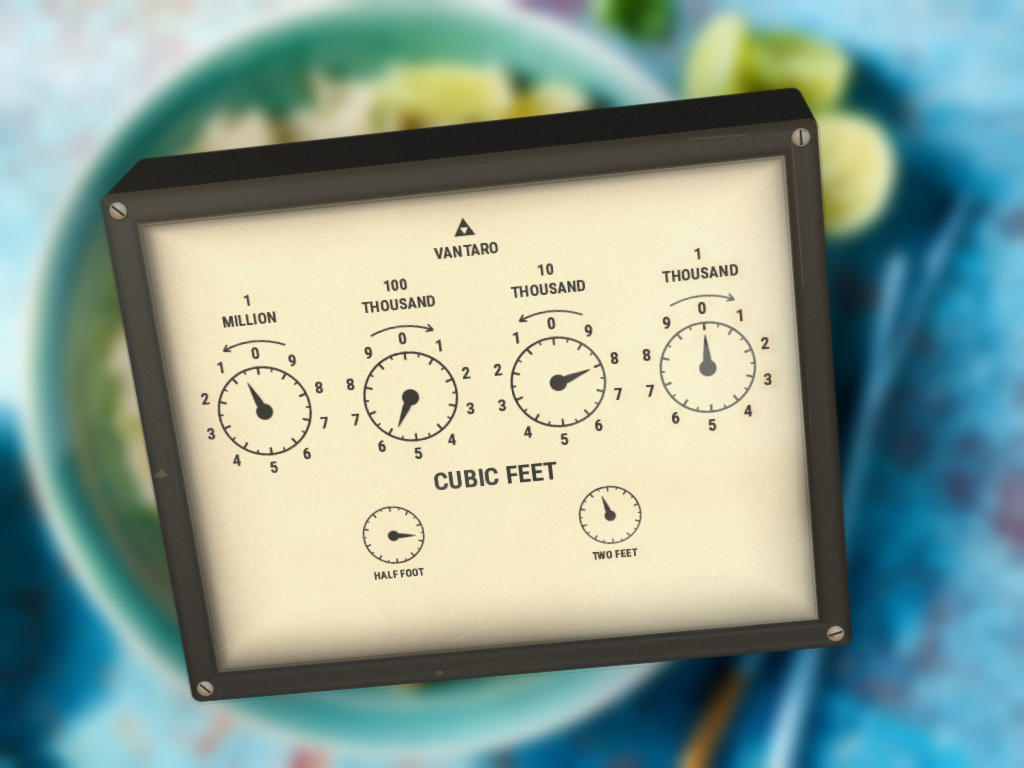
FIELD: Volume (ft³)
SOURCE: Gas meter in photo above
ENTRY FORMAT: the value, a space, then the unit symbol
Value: 58000 ft³
